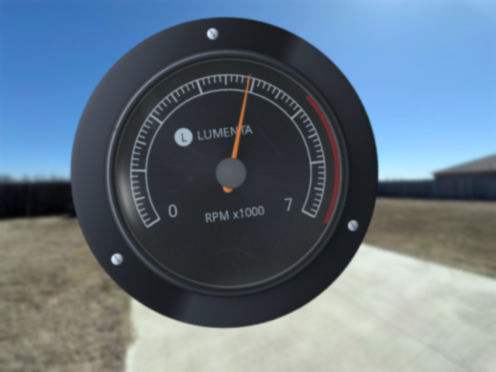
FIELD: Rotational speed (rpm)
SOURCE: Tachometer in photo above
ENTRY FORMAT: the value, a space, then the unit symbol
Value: 3900 rpm
